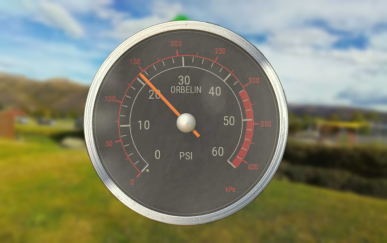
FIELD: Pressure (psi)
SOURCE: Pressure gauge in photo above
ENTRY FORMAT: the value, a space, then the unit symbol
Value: 21 psi
